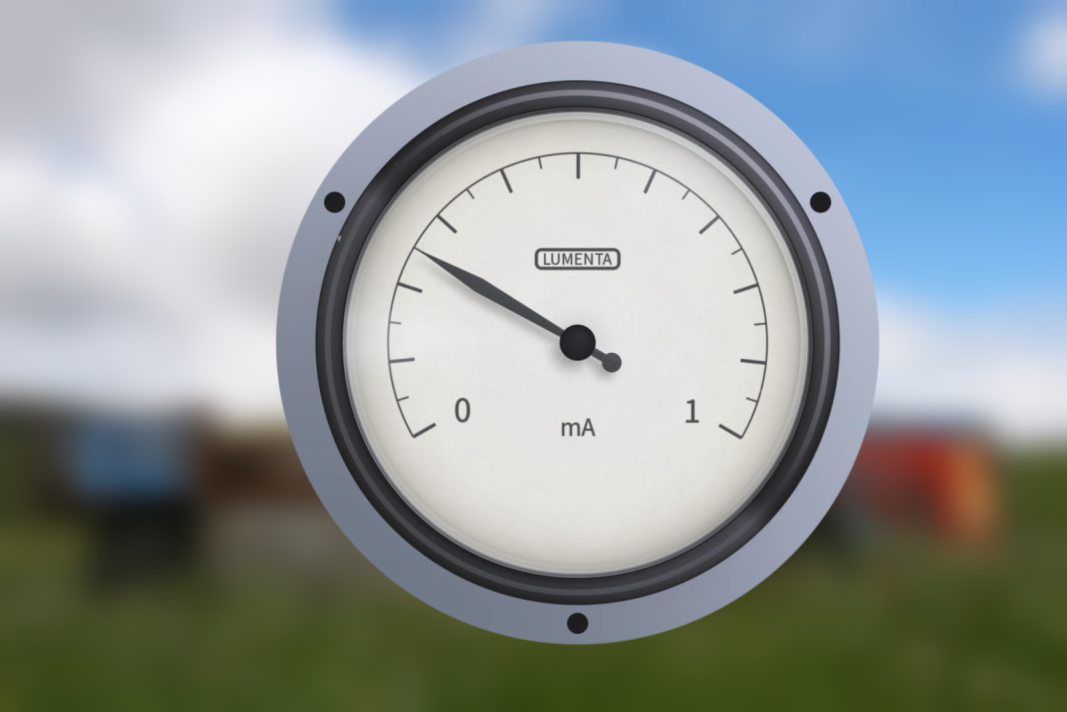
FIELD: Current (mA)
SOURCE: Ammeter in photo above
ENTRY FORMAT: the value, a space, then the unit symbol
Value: 0.25 mA
